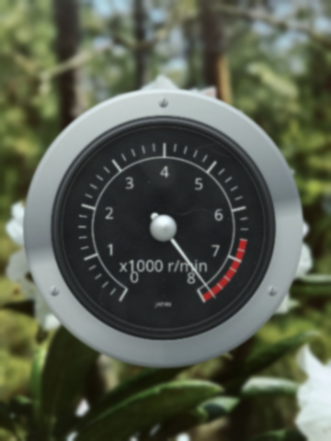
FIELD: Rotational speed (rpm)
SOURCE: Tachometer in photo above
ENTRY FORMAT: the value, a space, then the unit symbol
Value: 7800 rpm
